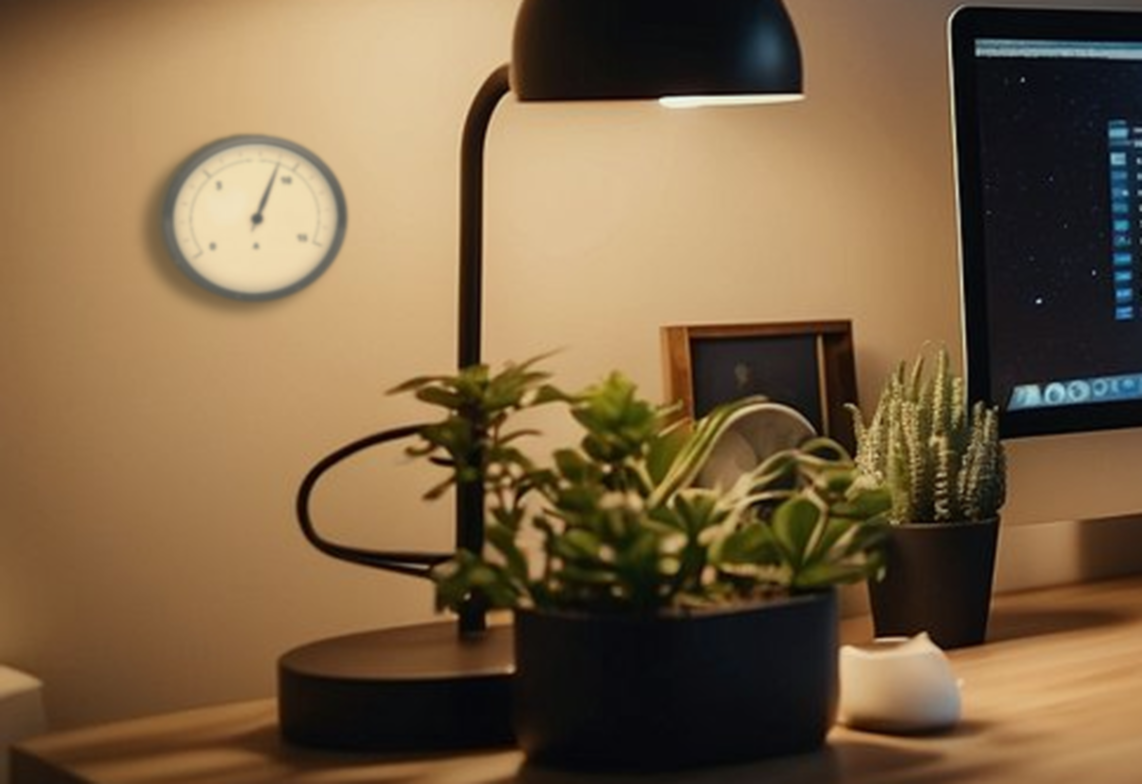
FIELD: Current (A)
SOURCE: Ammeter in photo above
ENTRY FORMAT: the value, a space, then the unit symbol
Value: 9 A
